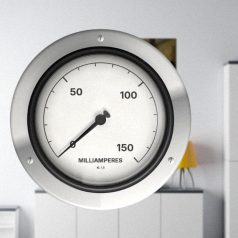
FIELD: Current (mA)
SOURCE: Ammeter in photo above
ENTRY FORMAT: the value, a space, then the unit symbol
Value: 0 mA
